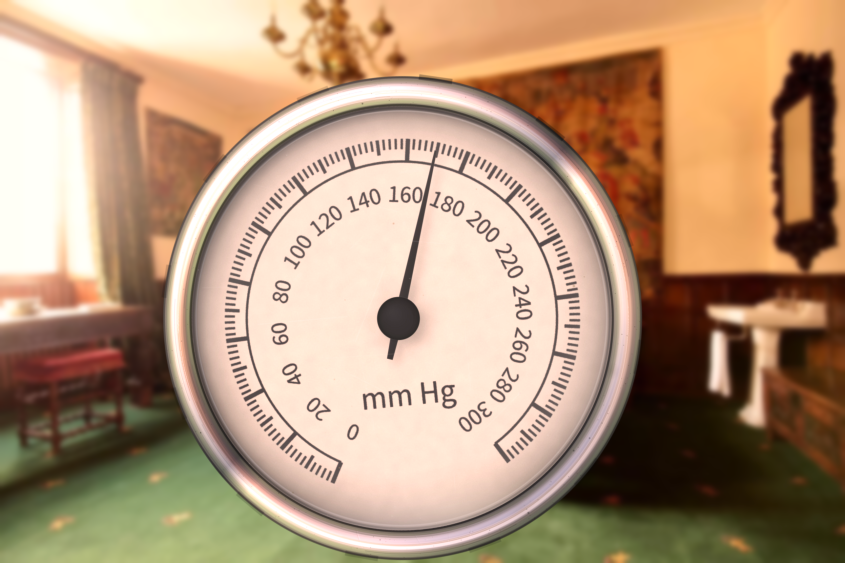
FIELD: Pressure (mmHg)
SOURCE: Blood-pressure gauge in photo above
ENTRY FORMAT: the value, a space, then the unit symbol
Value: 170 mmHg
